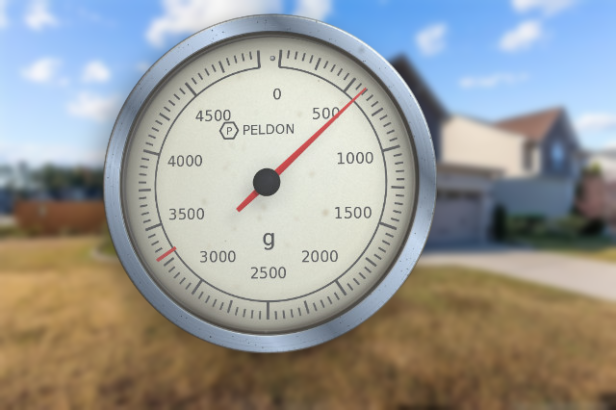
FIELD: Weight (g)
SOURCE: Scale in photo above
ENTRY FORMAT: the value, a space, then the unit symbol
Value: 600 g
